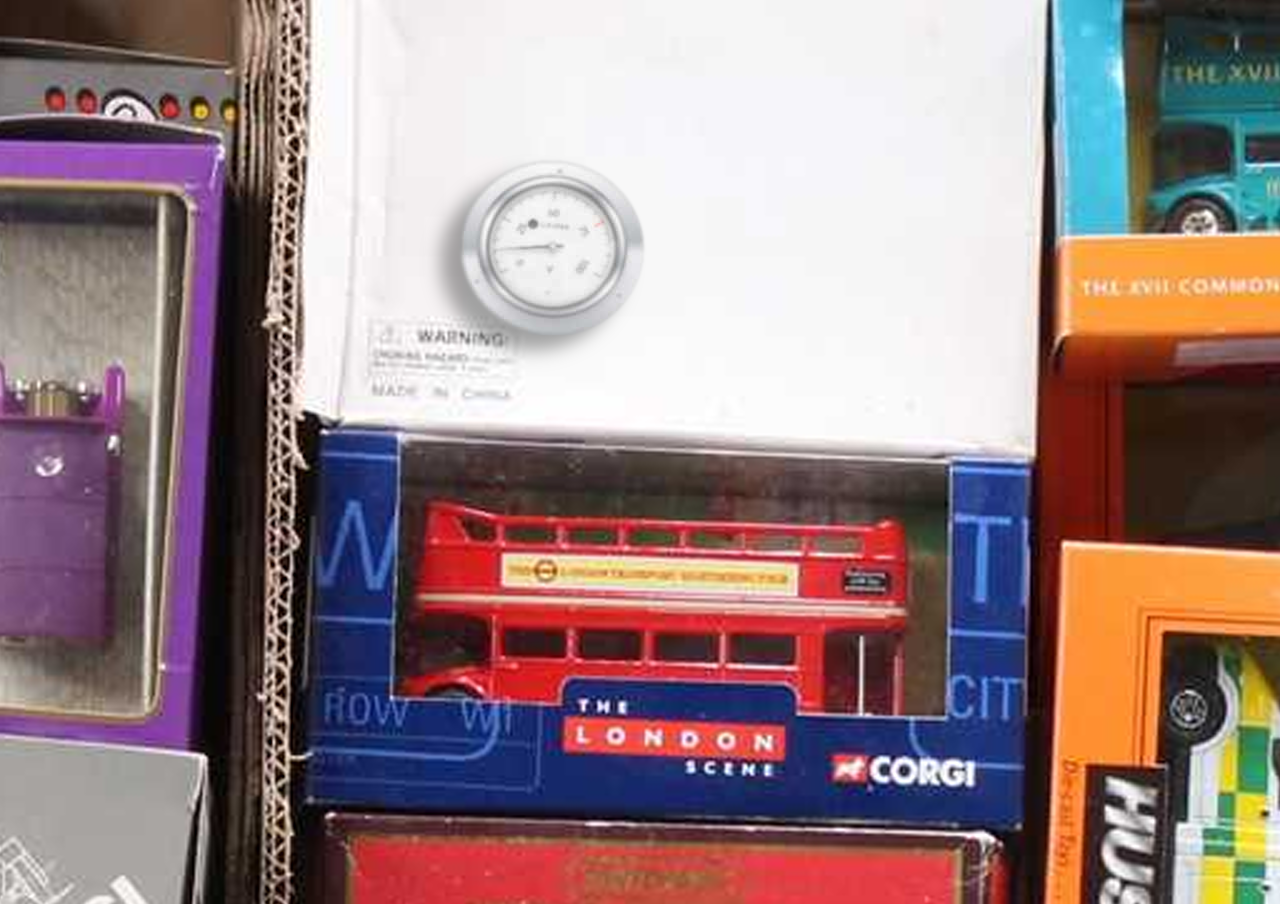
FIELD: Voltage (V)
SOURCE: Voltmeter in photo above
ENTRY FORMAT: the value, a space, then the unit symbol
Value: 10 V
